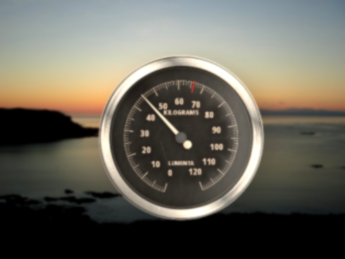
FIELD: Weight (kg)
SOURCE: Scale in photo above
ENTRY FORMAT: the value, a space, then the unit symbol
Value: 45 kg
